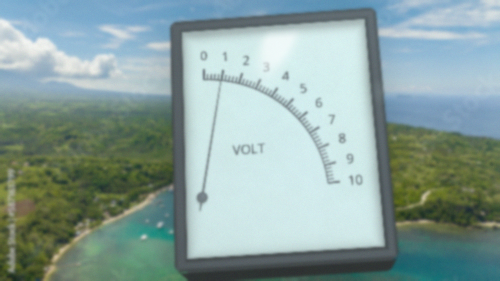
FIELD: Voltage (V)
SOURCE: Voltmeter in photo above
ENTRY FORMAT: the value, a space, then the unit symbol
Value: 1 V
